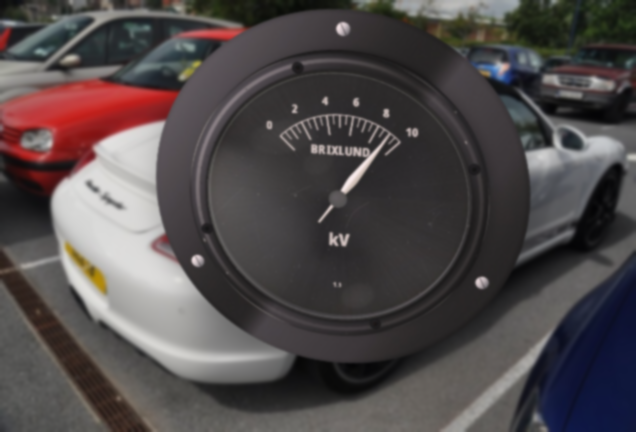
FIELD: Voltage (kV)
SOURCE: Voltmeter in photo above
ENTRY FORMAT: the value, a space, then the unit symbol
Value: 9 kV
